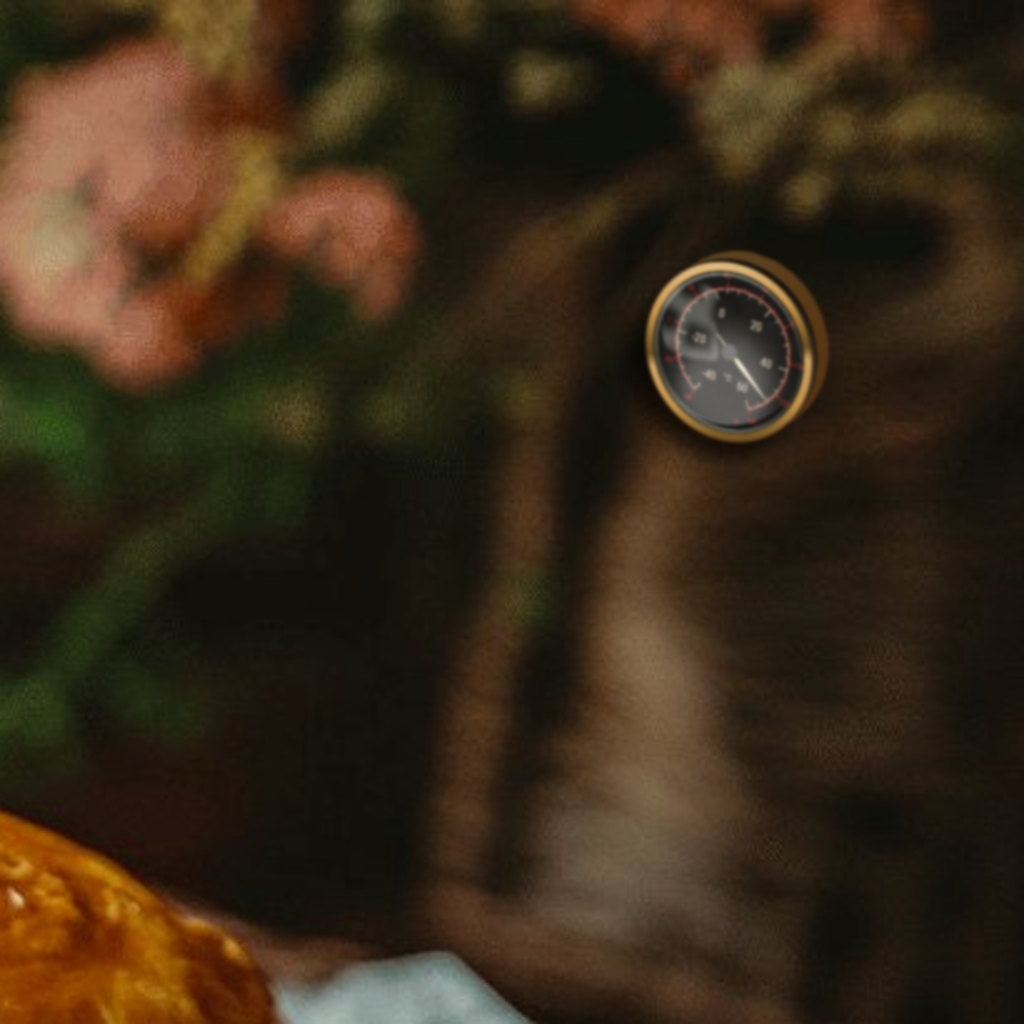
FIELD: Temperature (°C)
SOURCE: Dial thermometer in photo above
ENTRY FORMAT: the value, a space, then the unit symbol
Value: 52 °C
